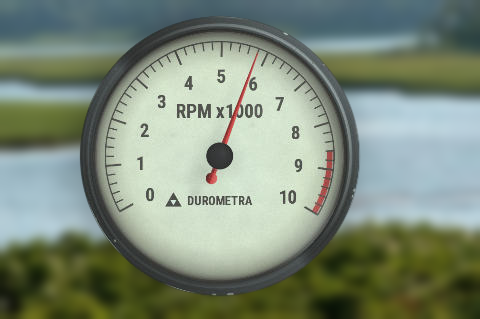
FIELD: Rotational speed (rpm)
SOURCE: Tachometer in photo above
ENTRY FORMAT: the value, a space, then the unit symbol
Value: 5800 rpm
